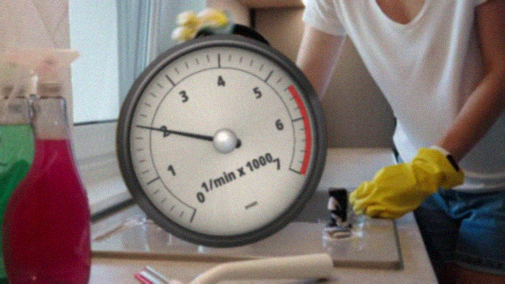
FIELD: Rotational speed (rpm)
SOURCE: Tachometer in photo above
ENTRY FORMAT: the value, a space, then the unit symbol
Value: 2000 rpm
